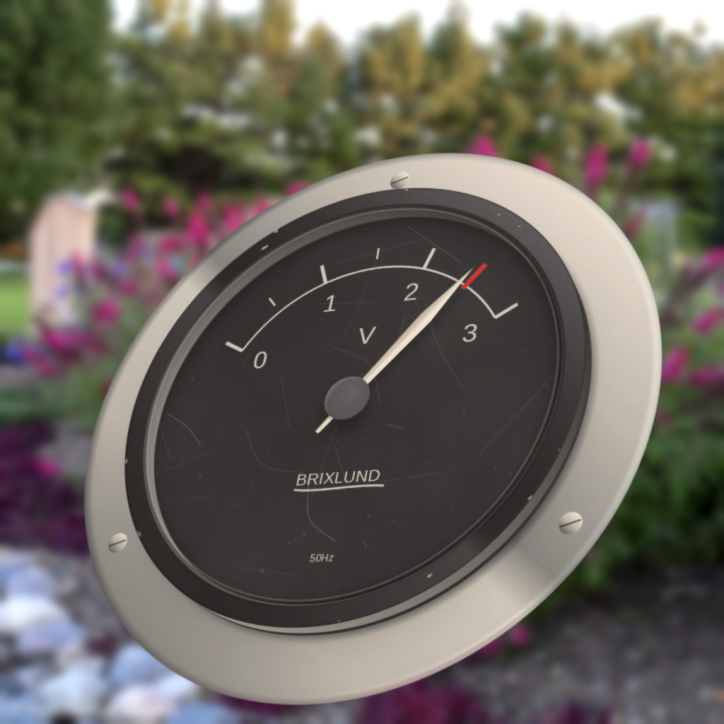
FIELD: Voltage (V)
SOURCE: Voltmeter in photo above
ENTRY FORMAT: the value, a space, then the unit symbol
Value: 2.5 V
